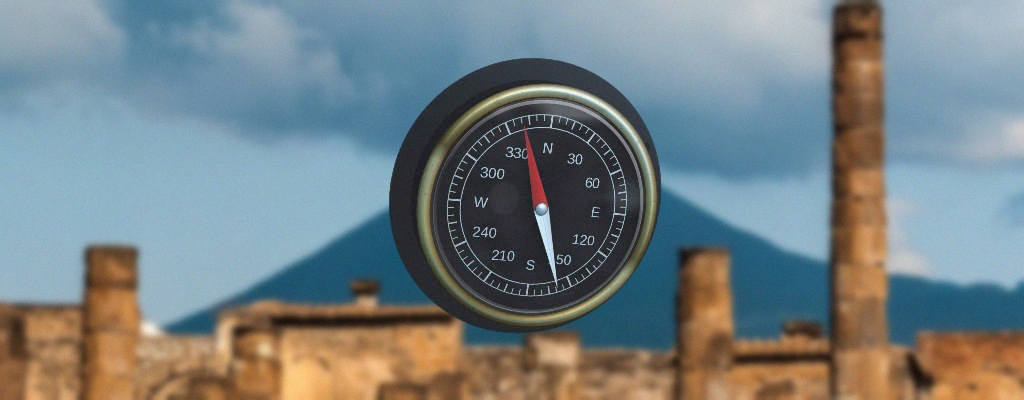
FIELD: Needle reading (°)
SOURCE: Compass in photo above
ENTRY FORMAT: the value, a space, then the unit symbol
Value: 340 °
